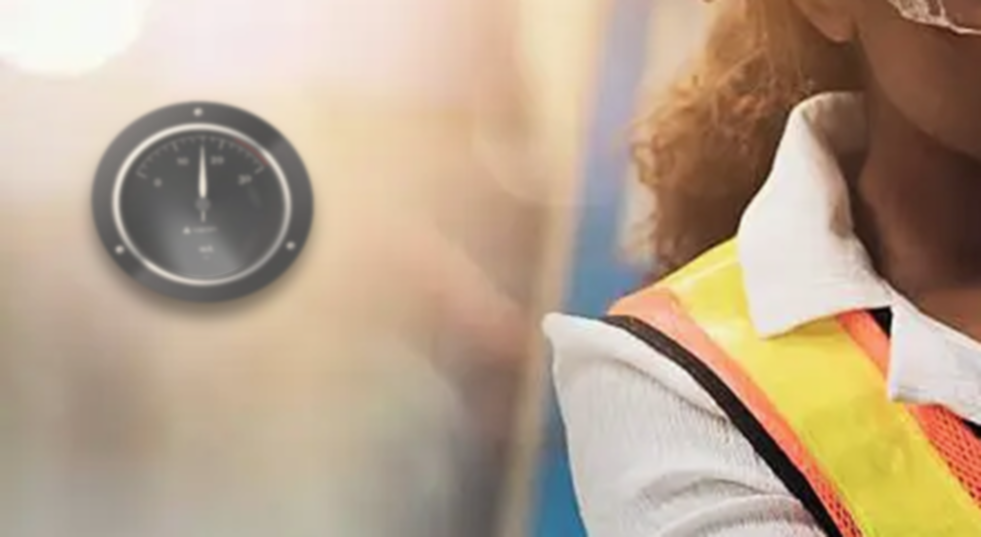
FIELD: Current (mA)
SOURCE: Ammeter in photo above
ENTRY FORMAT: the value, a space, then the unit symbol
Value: 16 mA
